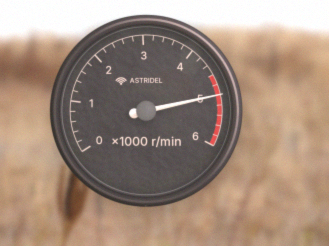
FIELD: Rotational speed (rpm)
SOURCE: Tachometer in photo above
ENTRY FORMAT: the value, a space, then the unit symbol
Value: 5000 rpm
